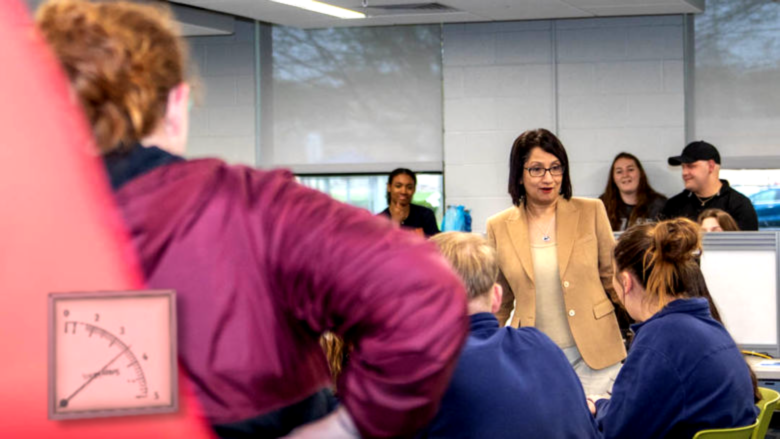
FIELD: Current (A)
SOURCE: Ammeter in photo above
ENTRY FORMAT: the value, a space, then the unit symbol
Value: 3.5 A
